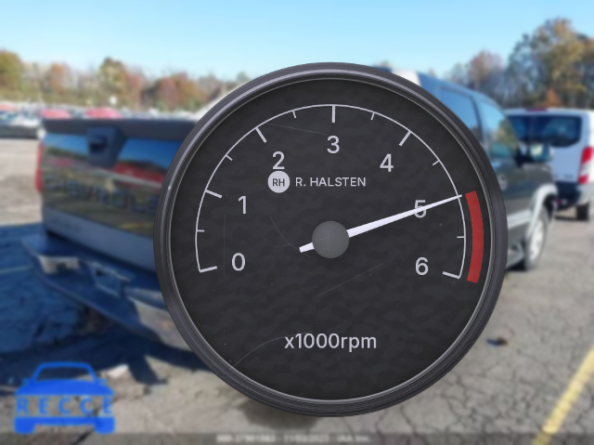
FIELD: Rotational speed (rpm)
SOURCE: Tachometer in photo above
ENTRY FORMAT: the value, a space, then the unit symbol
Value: 5000 rpm
